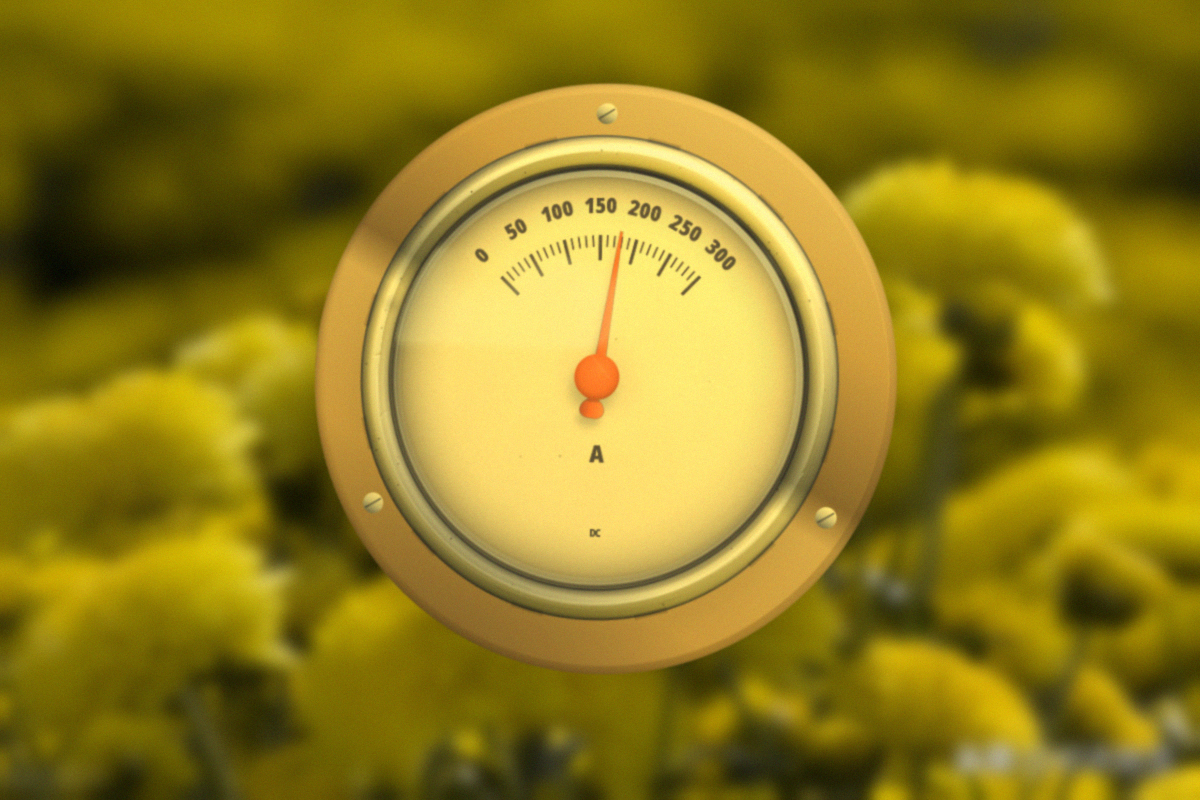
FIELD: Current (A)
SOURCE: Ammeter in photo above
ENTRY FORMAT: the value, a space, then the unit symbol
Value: 180 A
